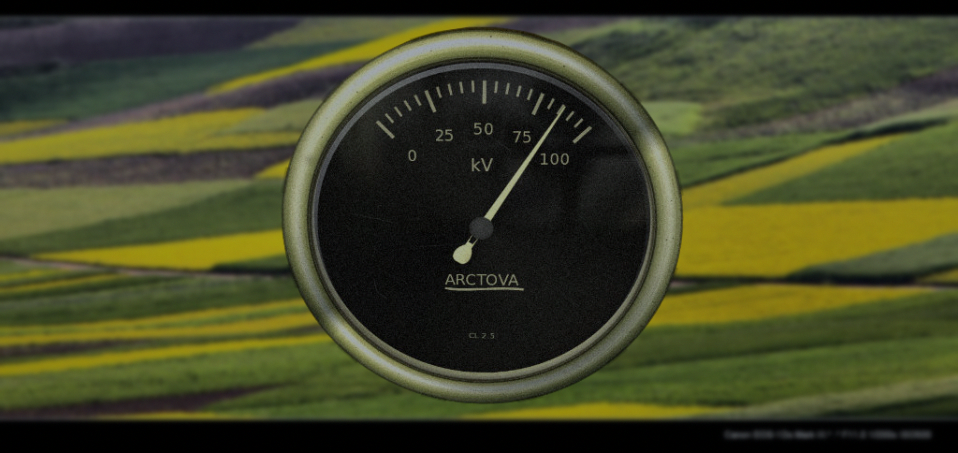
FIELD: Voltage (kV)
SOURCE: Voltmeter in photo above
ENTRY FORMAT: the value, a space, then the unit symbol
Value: 85 kV
